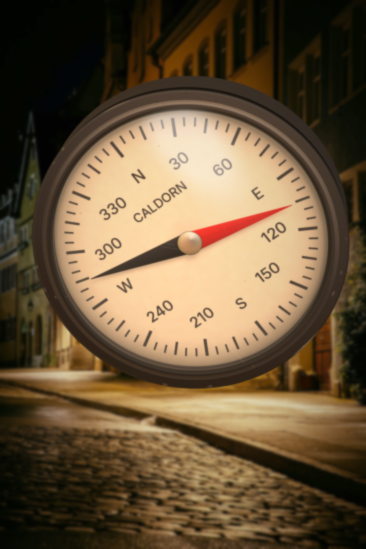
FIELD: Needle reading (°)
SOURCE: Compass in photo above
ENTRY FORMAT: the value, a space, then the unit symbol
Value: 105 °
